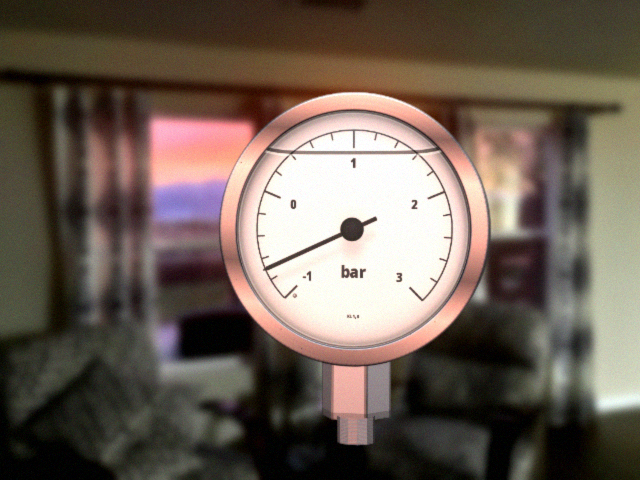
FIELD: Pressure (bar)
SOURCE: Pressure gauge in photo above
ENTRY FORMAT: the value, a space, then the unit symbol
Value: -0.7 bar
